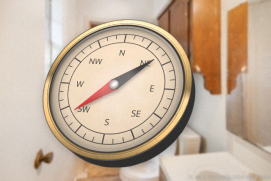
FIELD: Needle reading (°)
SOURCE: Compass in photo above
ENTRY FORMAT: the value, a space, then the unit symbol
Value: 230 °
